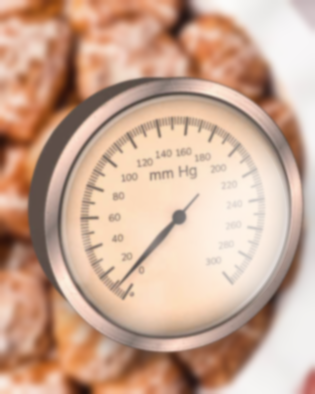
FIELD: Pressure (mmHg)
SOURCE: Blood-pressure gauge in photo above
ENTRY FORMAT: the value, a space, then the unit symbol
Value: 10 mmHg
